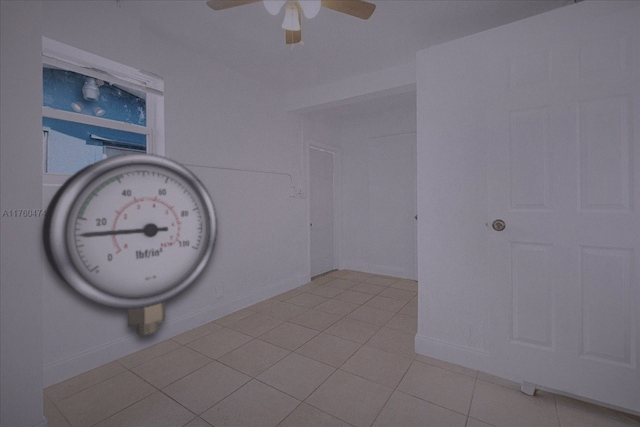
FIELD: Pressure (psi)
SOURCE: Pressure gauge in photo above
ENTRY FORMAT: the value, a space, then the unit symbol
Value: 14 psi
